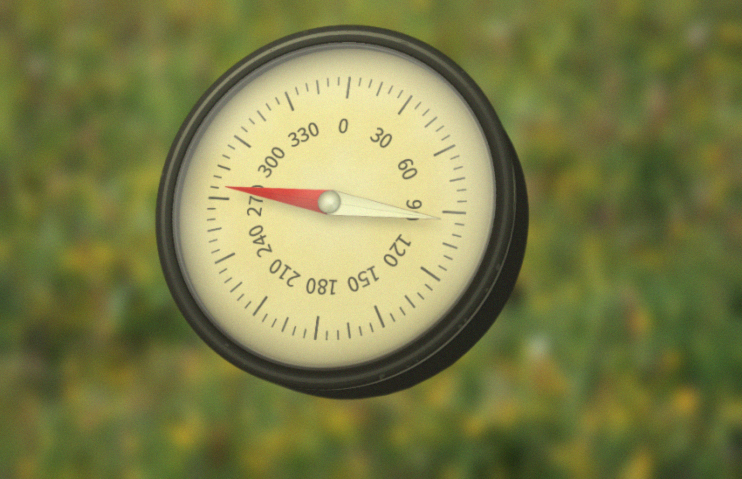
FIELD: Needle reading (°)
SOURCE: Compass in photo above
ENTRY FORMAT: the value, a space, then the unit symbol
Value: 275 °
